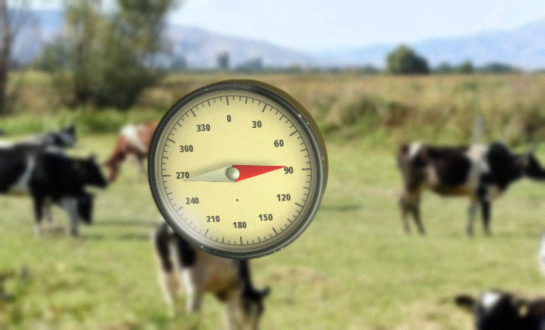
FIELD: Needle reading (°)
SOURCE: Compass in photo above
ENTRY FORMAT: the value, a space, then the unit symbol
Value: 85 °
